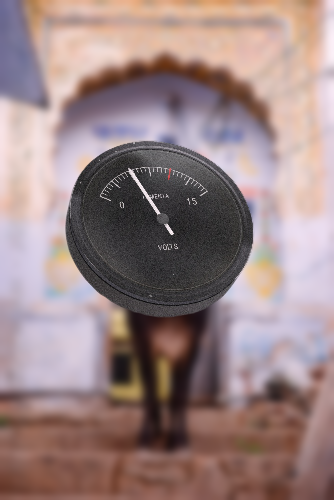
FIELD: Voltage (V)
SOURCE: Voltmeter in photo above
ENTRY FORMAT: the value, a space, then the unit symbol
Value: 5 V
